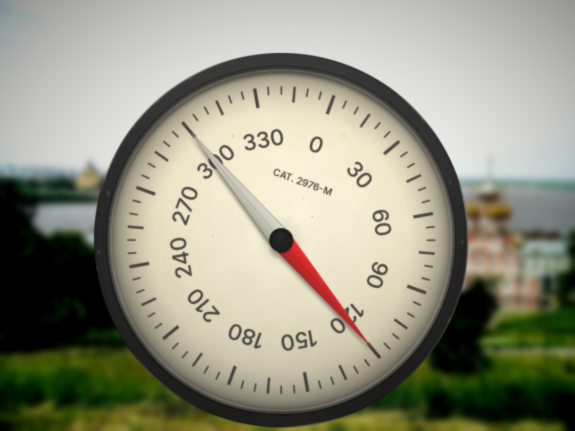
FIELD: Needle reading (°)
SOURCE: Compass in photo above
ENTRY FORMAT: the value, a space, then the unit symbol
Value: 120 °
